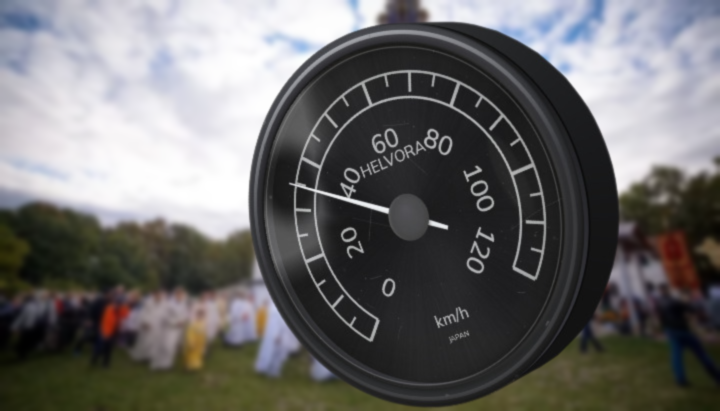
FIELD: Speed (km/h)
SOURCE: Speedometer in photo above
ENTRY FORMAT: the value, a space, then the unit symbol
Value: 35 km/h
